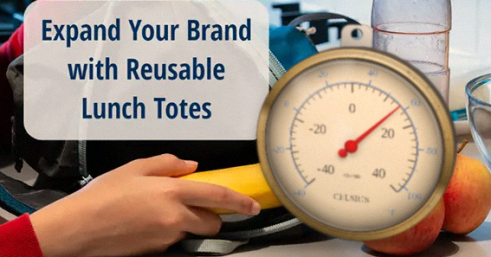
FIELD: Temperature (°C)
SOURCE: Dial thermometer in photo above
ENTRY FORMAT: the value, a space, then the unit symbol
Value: 14 °C
